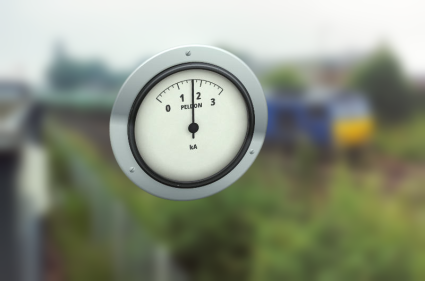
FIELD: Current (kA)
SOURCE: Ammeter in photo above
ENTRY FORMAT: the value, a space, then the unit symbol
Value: 1.6 kA
